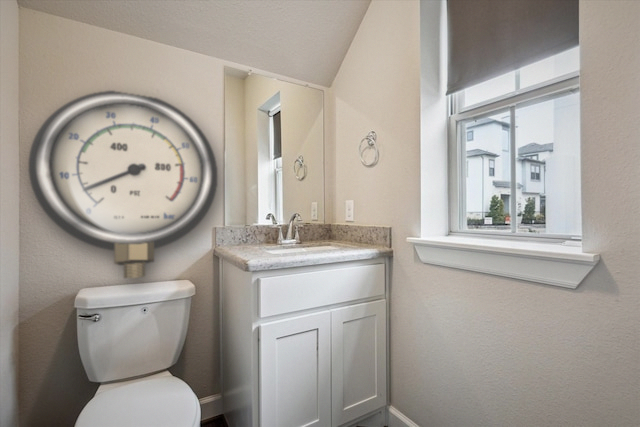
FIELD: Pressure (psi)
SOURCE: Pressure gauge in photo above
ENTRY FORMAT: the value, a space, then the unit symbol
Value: 75 psi
